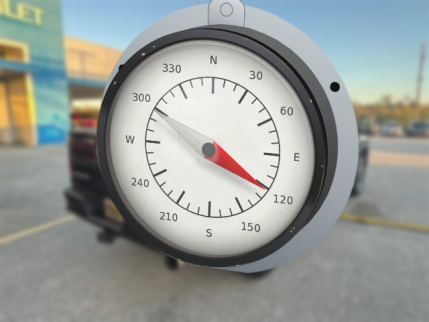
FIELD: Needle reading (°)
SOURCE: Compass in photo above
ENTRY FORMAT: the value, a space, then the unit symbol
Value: 120 °
